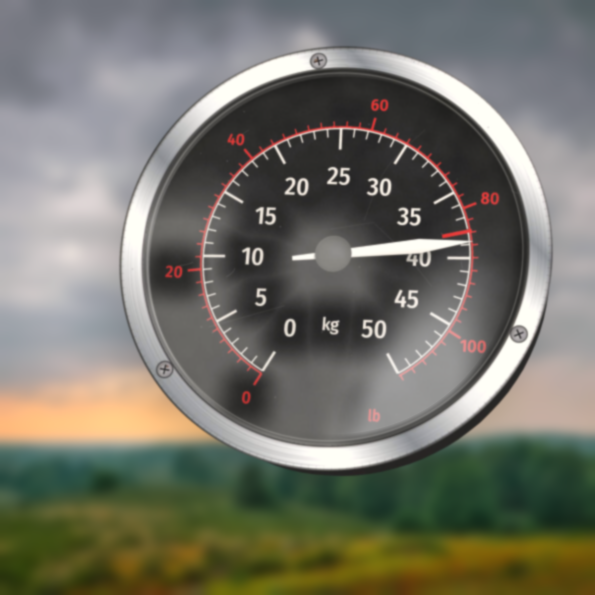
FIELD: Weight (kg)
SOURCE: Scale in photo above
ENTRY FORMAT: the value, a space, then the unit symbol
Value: 39 kg
